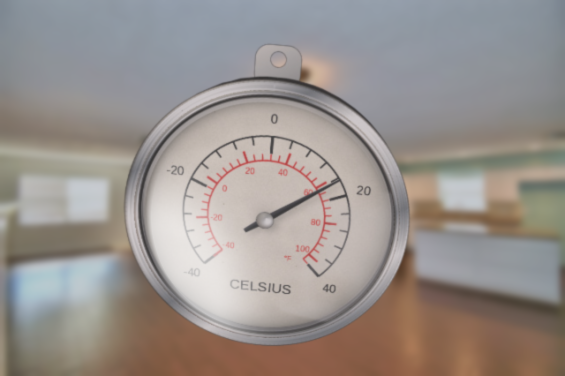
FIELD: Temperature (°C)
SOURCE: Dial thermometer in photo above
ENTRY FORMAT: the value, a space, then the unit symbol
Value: 16 °C
